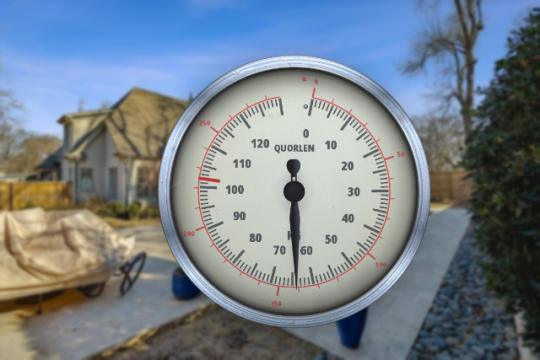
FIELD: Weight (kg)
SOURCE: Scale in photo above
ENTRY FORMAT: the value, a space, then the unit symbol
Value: 64 kg
